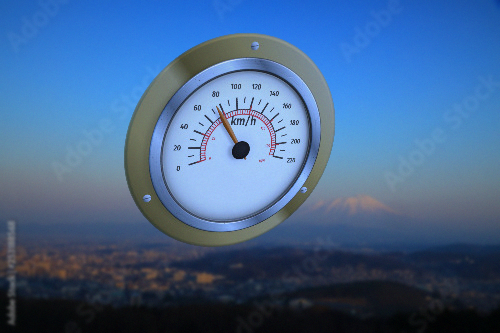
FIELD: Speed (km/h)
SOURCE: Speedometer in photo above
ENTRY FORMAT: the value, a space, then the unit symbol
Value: 75 km/h
